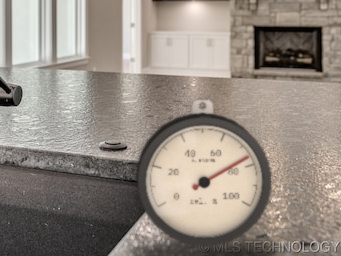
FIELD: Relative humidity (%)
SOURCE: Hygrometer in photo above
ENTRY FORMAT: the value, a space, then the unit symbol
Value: 75 %
